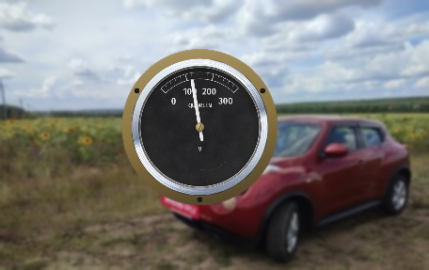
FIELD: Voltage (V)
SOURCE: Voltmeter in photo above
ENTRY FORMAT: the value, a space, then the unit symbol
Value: 120 V
